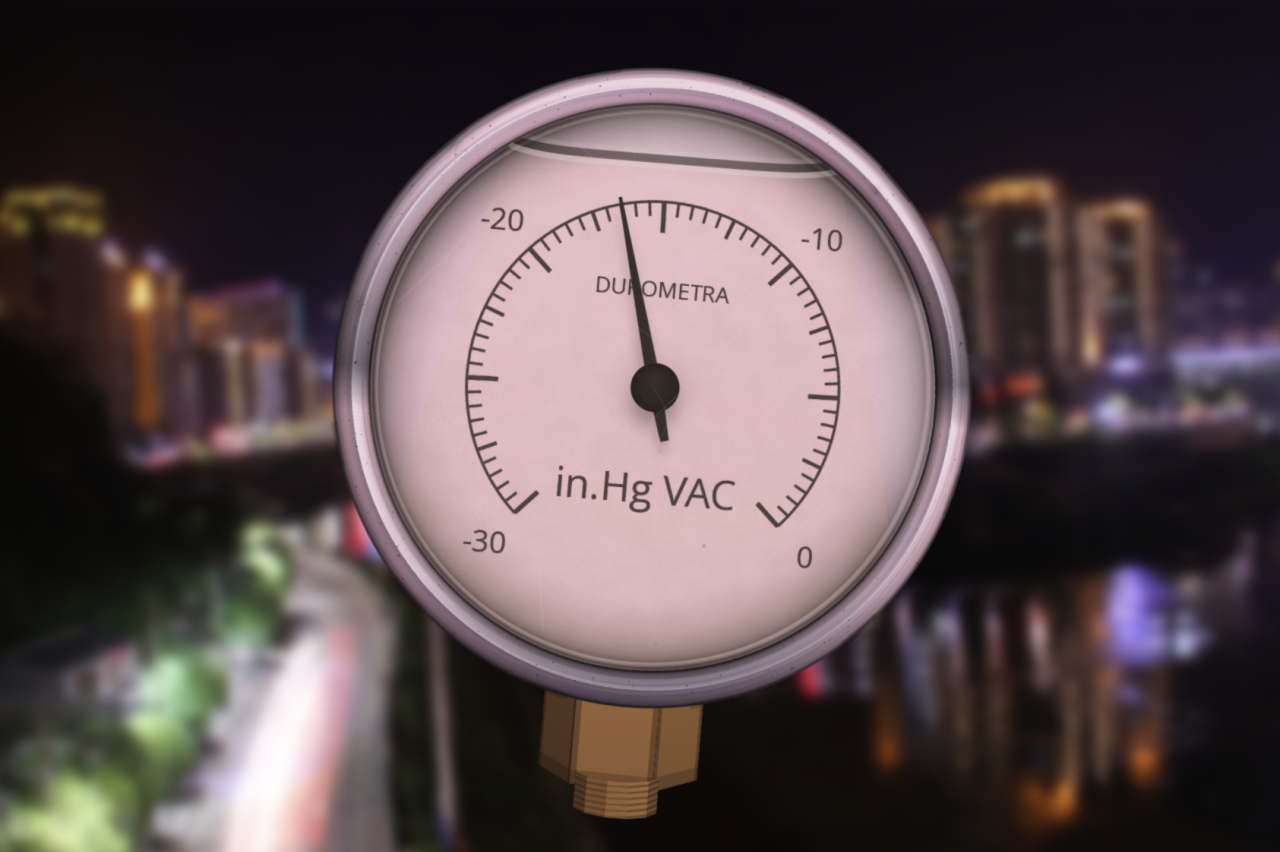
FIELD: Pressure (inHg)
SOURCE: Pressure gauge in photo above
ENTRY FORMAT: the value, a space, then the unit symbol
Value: -16.5 inHg
